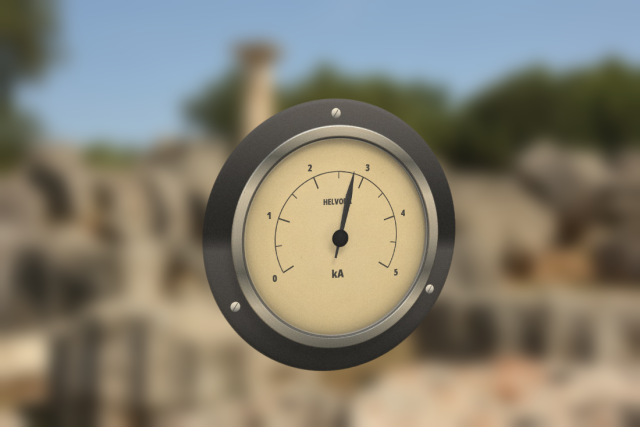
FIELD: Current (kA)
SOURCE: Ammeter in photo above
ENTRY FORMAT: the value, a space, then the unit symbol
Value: 2.75 kA
